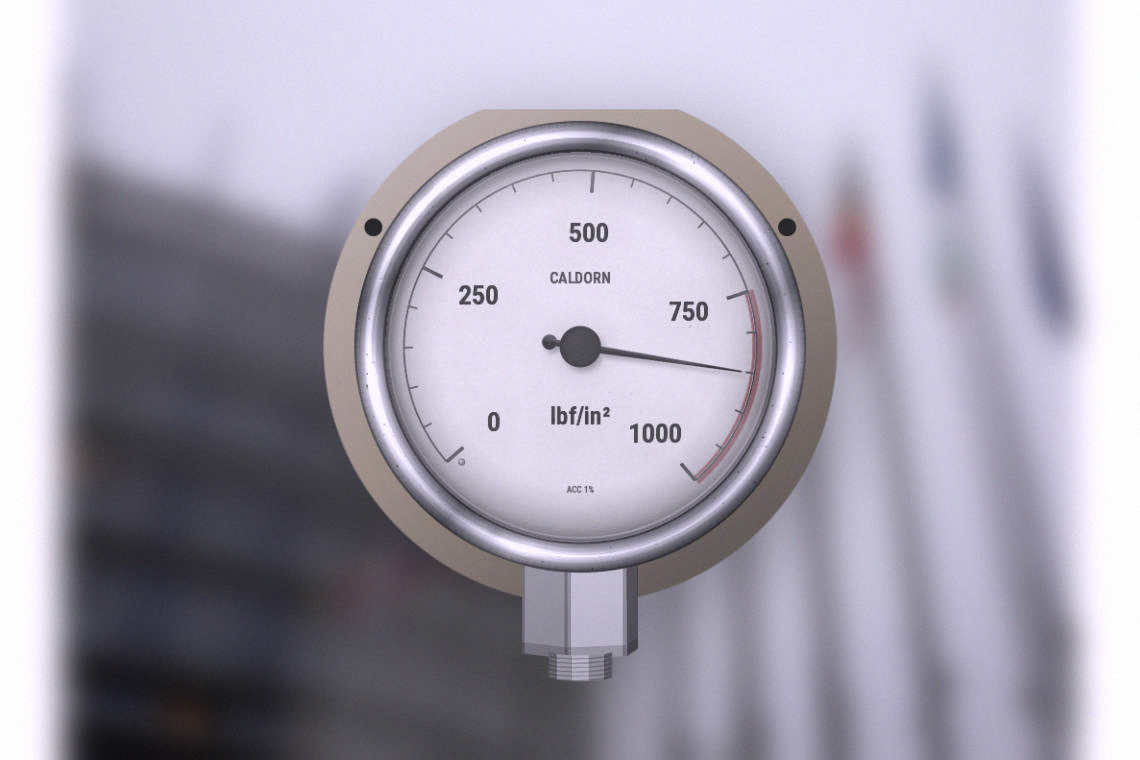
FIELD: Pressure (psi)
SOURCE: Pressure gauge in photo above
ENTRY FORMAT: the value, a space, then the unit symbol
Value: 850 psi
